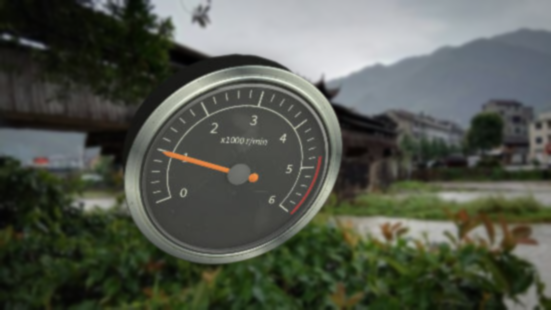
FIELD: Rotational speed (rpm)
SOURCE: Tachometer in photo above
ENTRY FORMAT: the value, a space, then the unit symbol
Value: 1000 rpm
